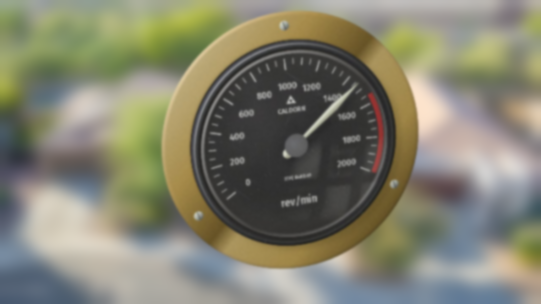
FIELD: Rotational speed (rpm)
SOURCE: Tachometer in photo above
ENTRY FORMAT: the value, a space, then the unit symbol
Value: 1450 rpm
